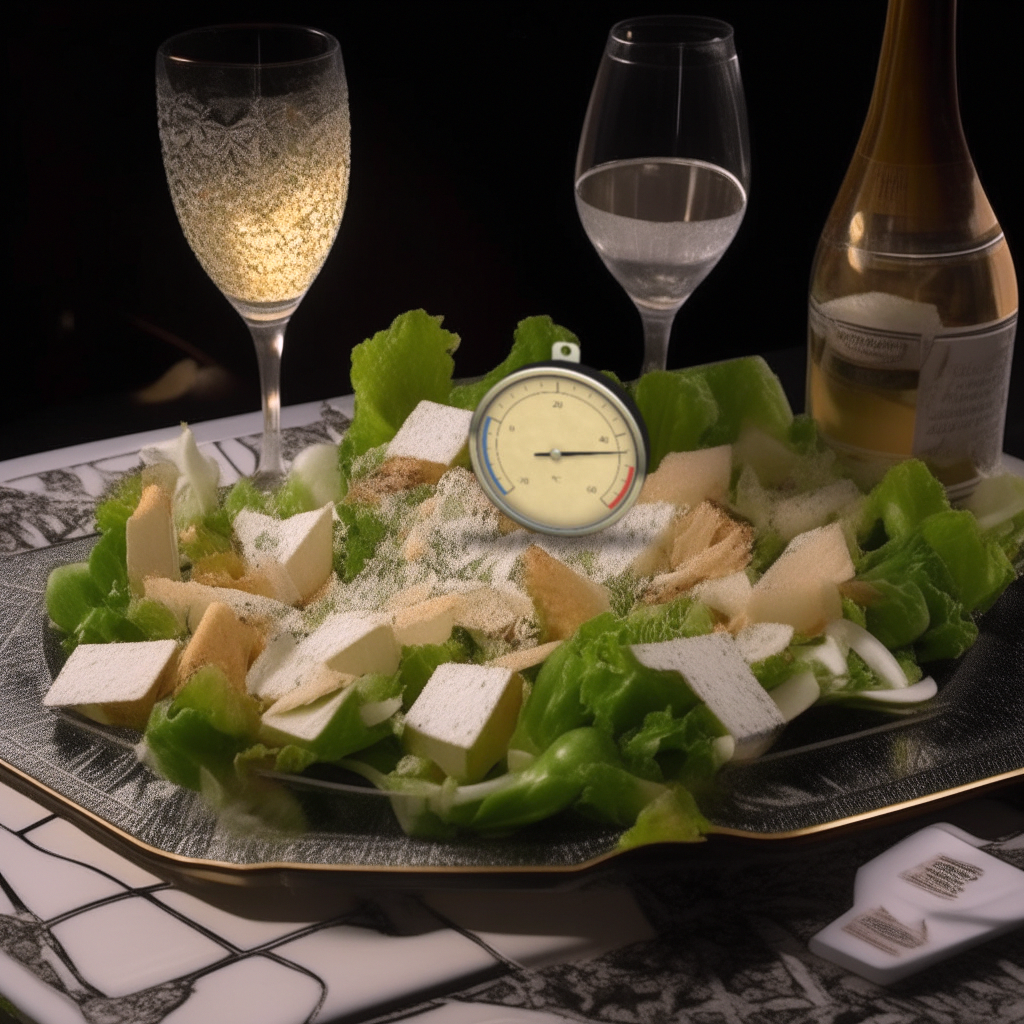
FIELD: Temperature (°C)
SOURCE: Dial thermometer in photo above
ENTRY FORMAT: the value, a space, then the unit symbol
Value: 44 °C
